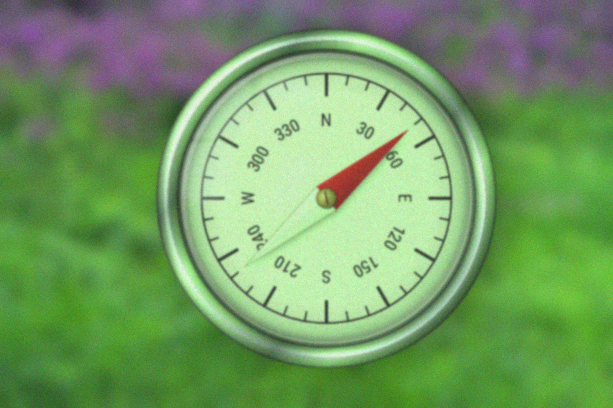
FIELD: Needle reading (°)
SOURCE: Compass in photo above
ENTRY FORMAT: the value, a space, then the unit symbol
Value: 50 °
